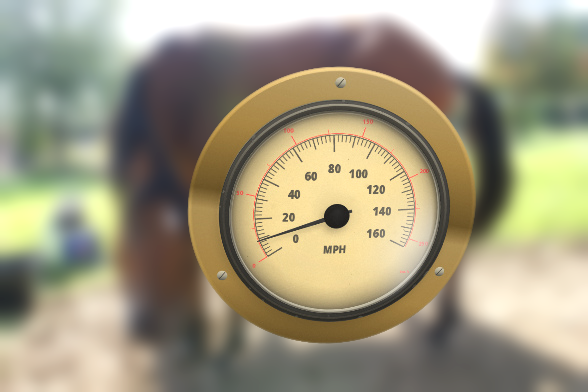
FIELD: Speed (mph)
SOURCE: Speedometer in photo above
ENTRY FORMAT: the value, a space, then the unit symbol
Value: 10 mph
